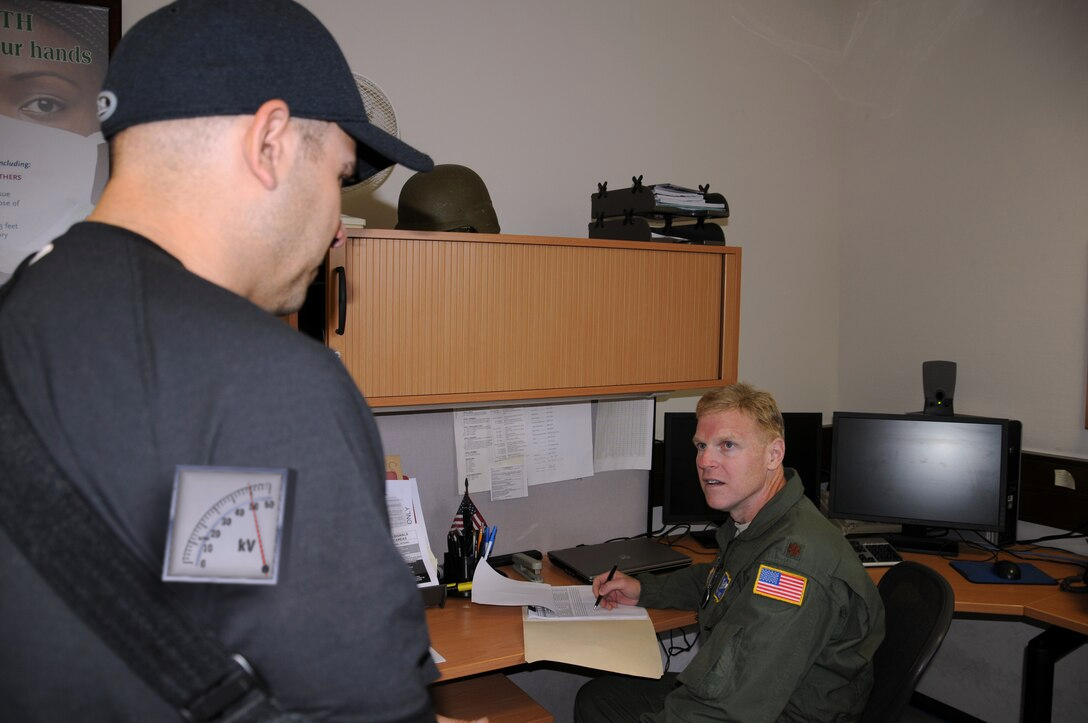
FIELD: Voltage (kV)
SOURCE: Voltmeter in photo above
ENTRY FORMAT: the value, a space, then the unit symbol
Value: 50 kV
